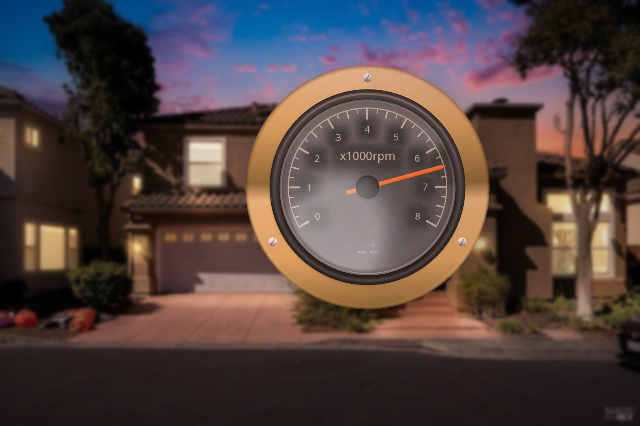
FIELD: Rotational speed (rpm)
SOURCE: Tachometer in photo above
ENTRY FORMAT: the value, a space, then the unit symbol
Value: 6500 rpm
